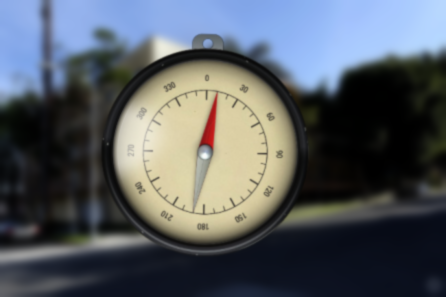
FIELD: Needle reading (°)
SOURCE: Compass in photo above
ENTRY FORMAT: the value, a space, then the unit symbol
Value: 10 °
